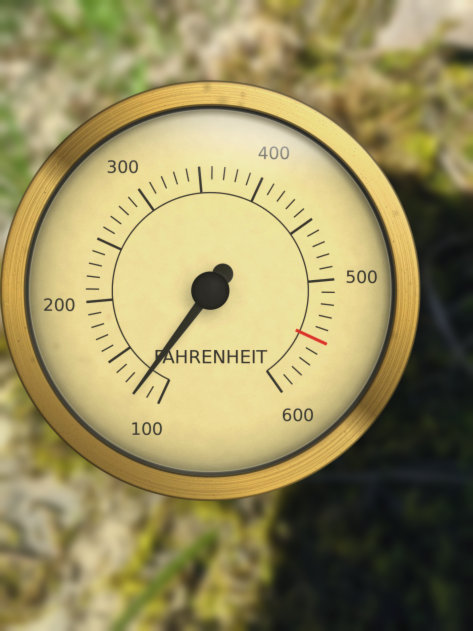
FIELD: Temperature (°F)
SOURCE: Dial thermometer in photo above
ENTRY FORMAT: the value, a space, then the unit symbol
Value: 120 °F
